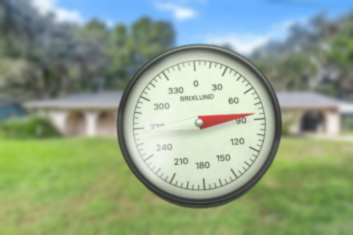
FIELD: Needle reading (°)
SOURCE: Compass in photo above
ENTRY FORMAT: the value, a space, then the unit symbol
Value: 85 °
